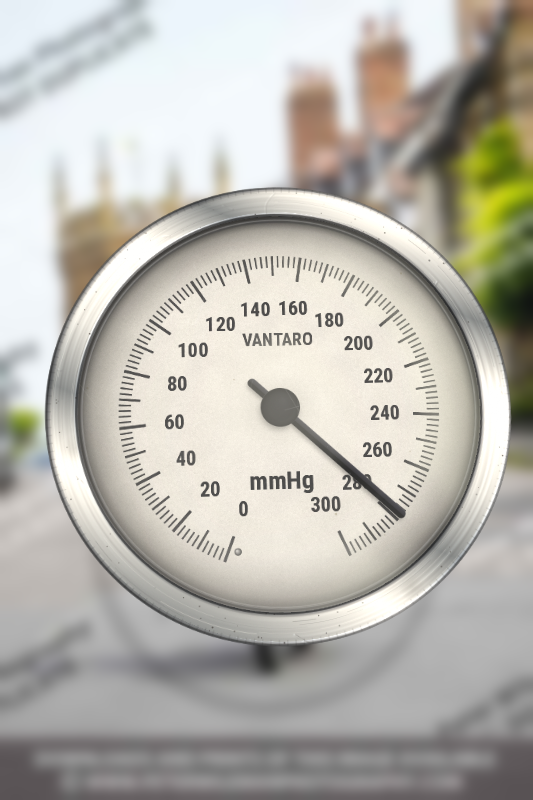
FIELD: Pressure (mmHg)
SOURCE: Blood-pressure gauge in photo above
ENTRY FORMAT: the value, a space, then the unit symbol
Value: 278 mmHg
